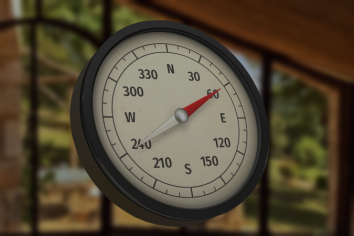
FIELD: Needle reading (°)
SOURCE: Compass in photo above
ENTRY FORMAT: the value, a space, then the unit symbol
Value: 60 °
